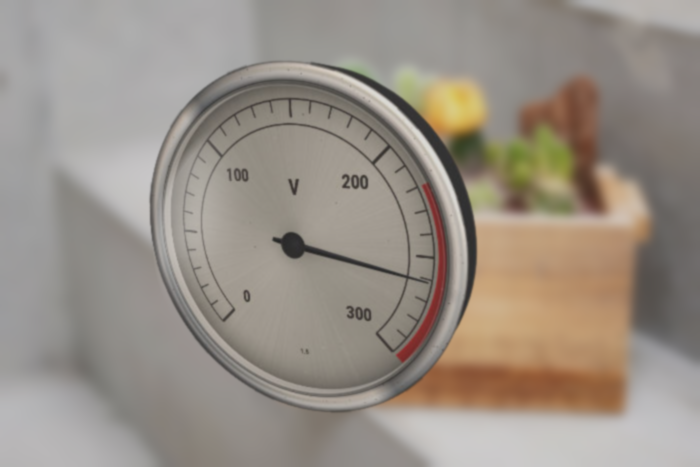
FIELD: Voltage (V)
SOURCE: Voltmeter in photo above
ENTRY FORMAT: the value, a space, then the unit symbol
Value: 260 V
